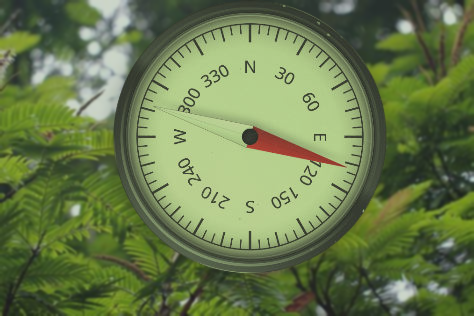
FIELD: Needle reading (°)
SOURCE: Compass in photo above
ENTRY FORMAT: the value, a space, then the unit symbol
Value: 107.5 °
